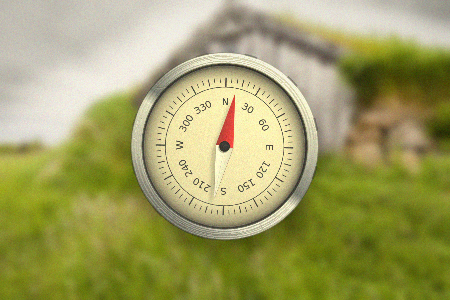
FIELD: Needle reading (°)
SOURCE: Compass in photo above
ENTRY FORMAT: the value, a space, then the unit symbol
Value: 10 °
